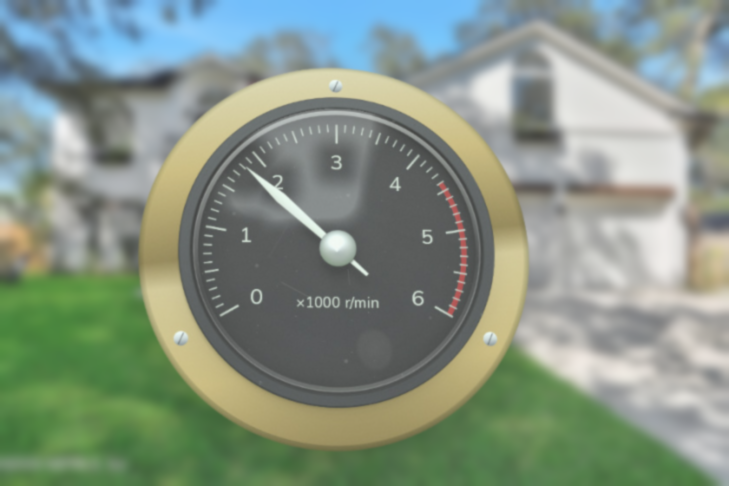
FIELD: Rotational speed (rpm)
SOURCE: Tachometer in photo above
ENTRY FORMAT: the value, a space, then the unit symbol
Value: 1800 rpm
